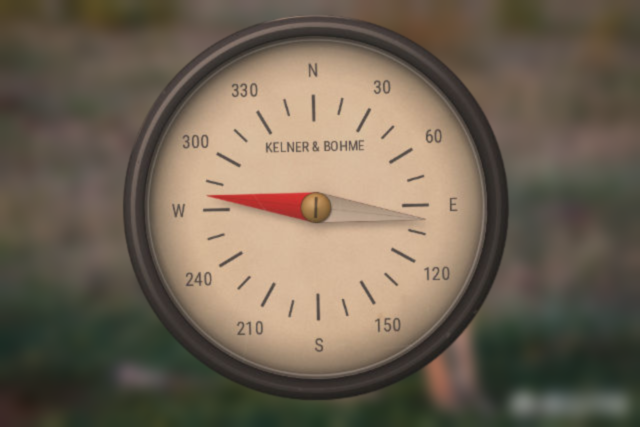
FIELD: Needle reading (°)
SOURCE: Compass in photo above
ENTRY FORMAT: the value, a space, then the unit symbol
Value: 277.5 °
